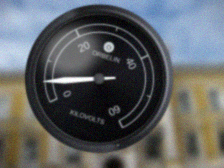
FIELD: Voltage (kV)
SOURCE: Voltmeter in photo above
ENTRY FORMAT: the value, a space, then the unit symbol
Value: 5 kV
